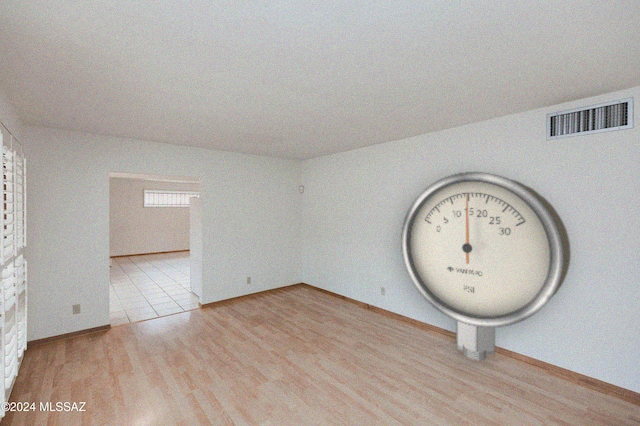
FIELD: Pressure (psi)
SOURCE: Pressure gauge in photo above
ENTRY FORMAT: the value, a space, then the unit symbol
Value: 15 psi
